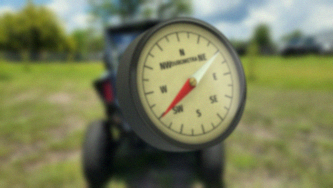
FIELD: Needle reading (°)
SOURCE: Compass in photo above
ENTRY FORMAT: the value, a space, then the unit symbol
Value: 240 °
